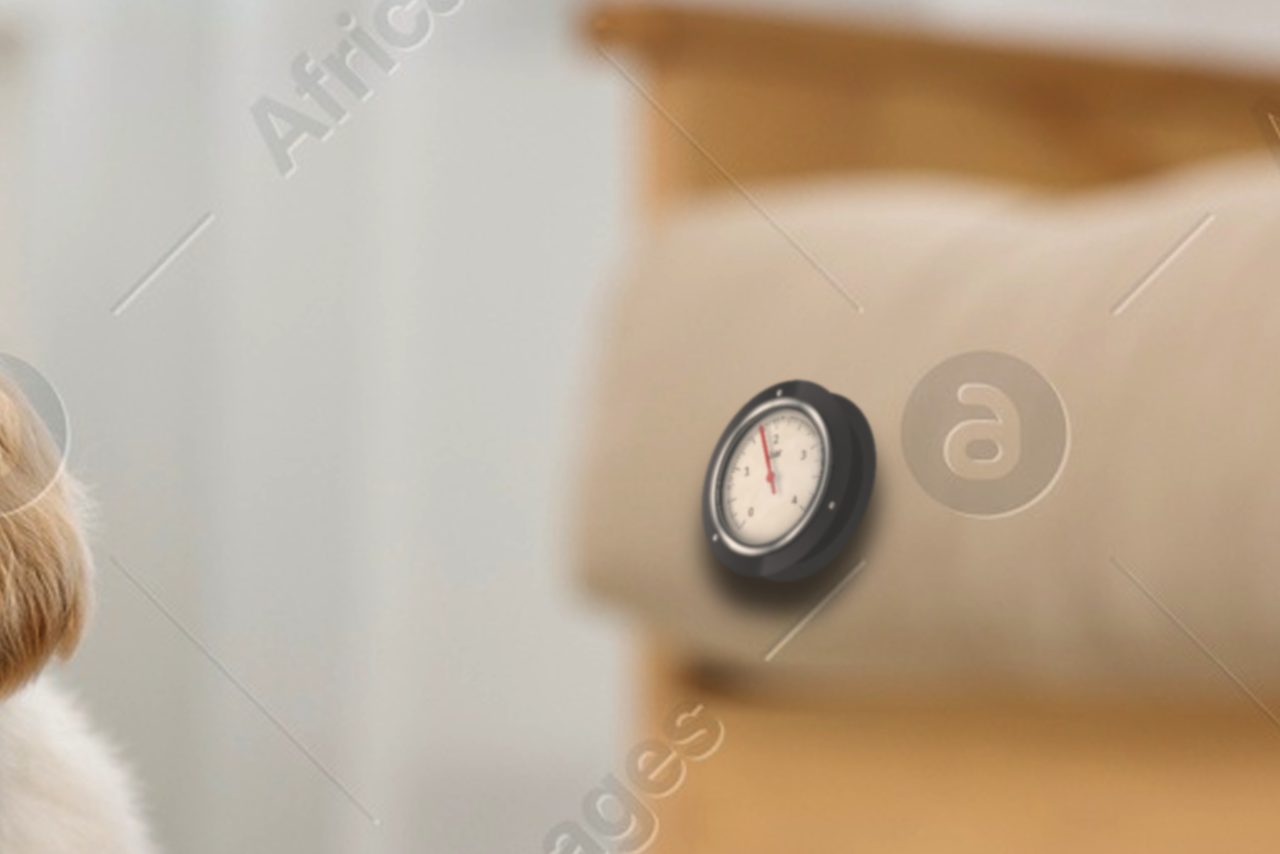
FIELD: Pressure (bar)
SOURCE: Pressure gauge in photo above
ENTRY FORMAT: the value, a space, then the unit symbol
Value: 1.75 bar
